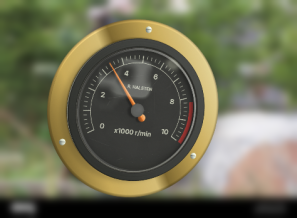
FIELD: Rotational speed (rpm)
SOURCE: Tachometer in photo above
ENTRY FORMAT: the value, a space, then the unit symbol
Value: 3400 rpm
